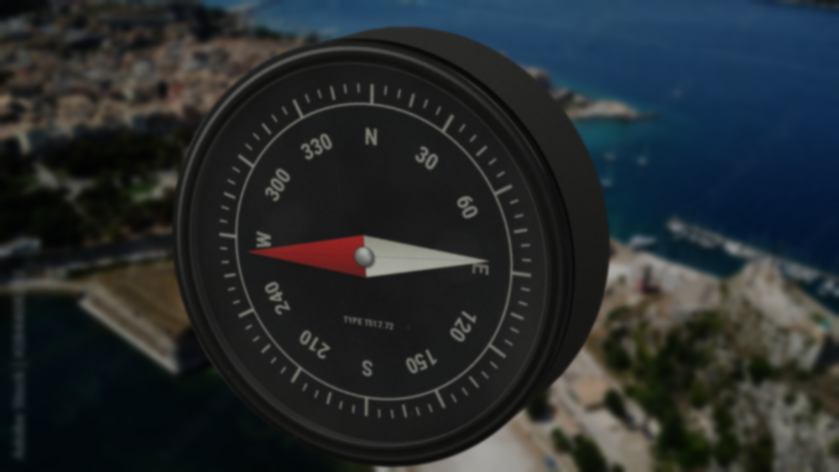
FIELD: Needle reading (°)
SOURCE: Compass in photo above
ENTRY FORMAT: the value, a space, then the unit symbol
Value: 265 °
